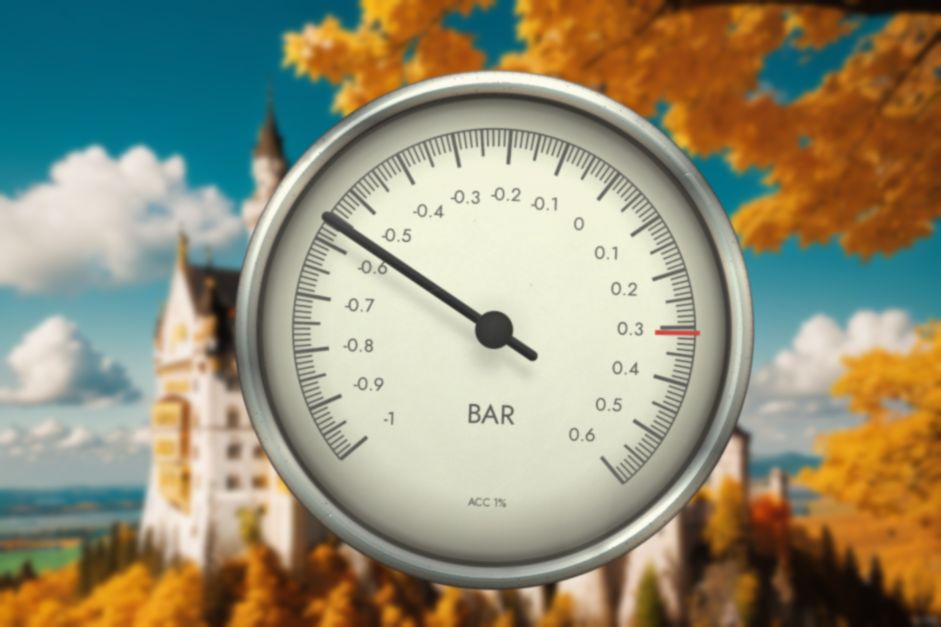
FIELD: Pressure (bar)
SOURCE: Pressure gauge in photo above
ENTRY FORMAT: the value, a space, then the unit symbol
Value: -0.56 bar
